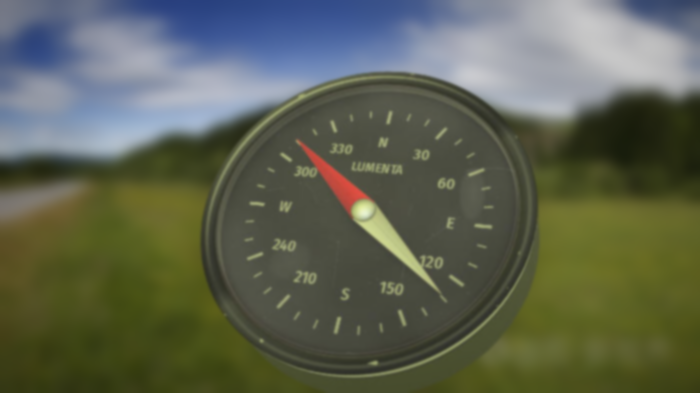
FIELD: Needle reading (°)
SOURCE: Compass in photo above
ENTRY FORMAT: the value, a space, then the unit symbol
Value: 310 °
